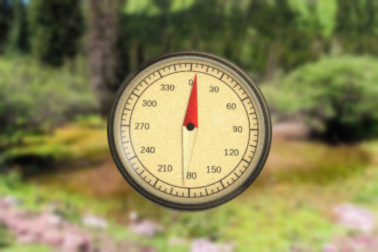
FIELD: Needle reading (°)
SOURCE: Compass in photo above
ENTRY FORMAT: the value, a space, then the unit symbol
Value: 5 °
